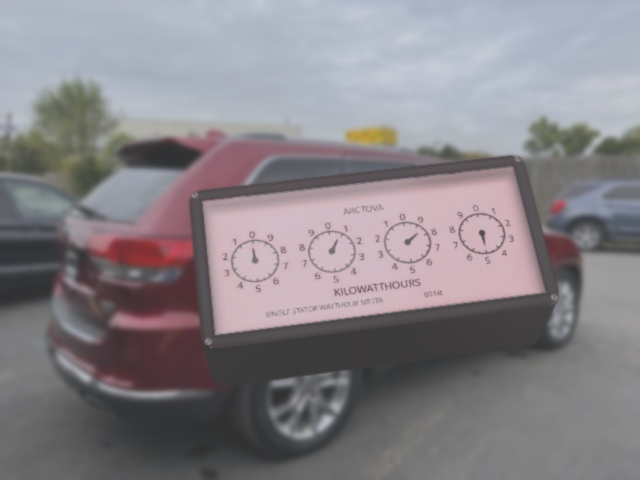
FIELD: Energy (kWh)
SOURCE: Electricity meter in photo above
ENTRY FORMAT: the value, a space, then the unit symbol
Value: 85 kWh
